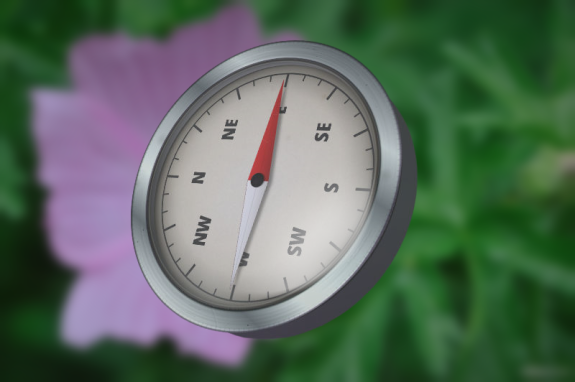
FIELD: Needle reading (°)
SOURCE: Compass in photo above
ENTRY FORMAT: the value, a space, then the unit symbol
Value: 90 °
